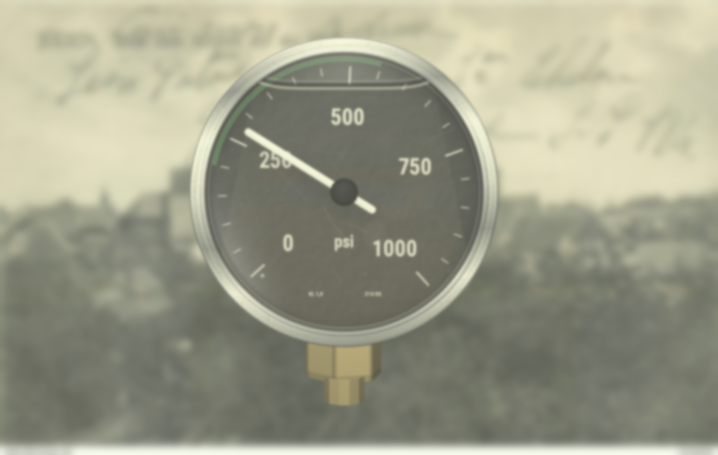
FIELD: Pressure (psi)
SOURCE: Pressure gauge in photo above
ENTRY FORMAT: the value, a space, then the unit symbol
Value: 275 psi
